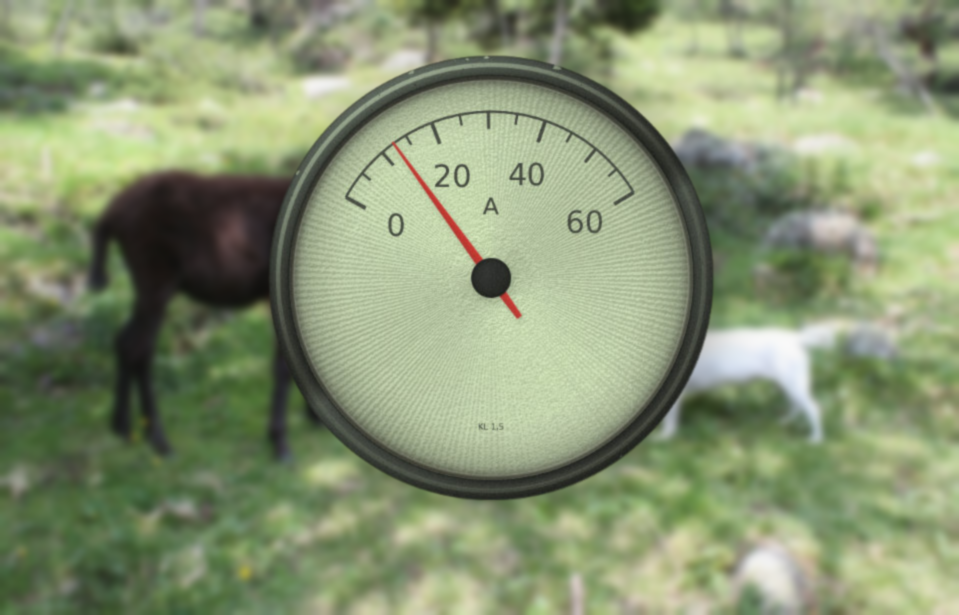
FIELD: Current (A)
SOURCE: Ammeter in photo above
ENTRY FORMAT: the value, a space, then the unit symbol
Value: 12.5 A
